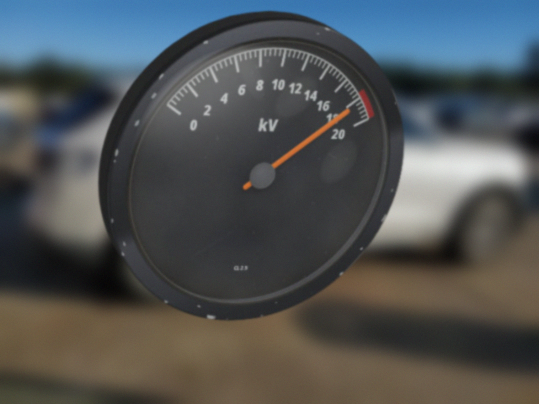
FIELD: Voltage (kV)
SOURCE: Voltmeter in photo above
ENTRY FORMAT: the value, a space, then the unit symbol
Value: 18 kV
